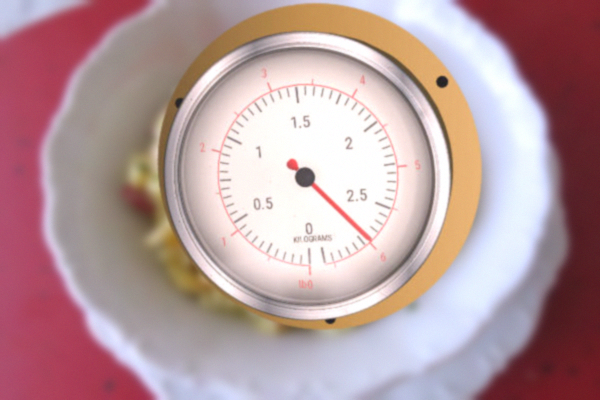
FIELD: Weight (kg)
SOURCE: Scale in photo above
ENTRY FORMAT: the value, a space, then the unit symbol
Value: 2.7 kg
